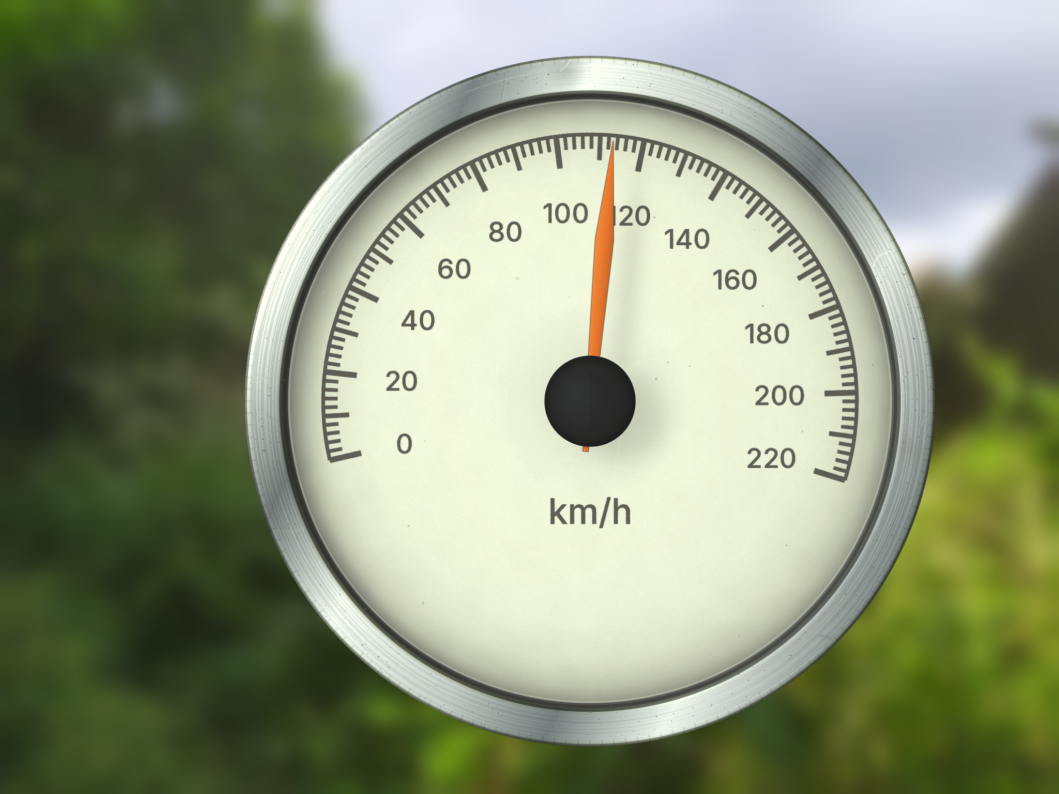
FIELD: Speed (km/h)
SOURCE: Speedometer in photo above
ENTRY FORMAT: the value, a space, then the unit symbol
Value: 113 km/h
